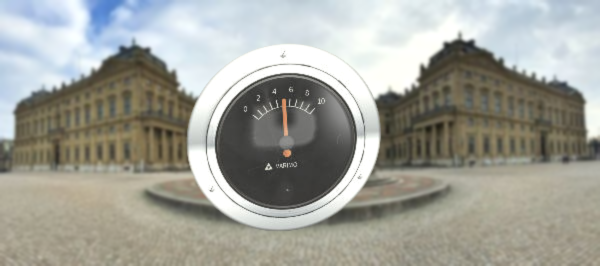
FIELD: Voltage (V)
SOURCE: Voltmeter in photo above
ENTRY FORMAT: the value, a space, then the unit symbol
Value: 5 V
